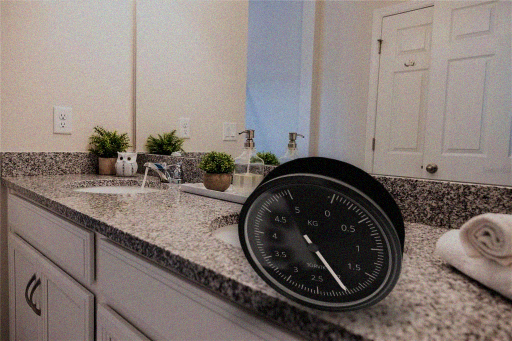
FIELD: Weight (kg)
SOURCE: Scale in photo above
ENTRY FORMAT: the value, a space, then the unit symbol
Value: 2 kg
